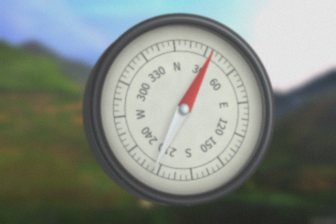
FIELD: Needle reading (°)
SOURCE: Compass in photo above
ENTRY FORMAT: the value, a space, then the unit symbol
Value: 35 °
